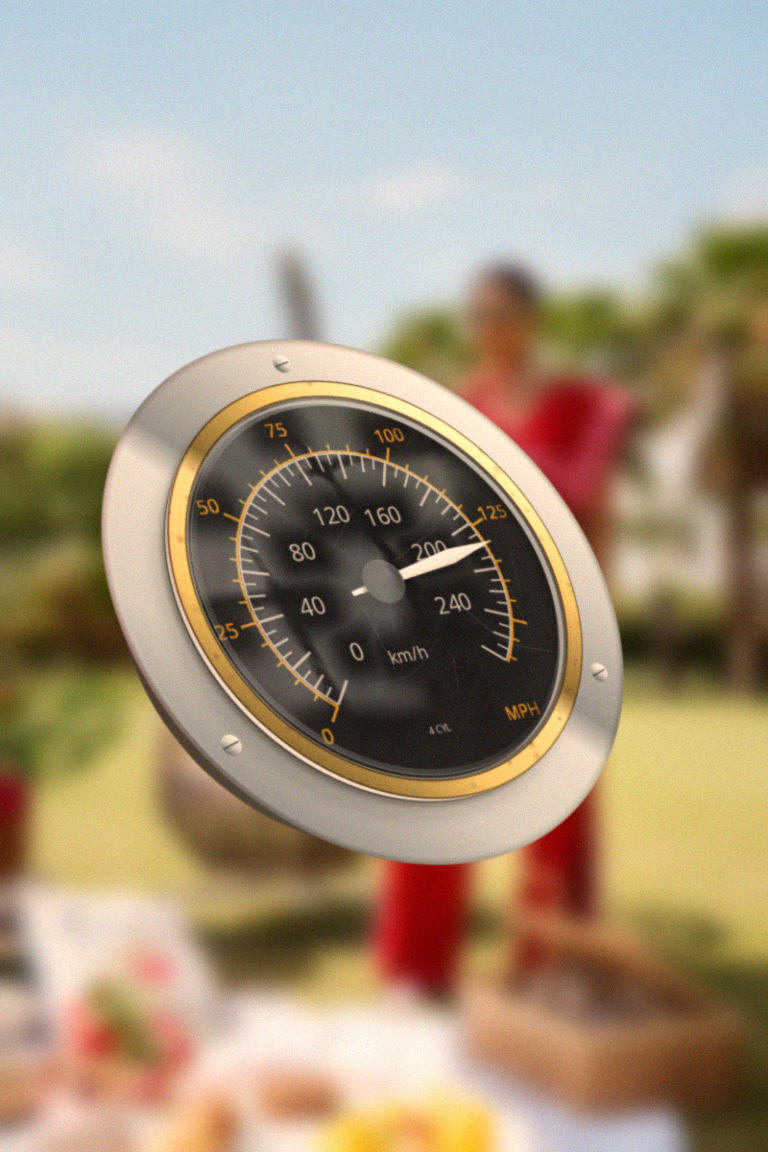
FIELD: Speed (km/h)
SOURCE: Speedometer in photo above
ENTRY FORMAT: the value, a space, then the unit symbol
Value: 210 km/h
